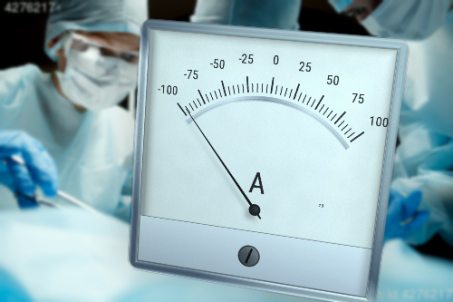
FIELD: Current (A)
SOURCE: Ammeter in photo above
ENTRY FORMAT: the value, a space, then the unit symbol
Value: -95 A
